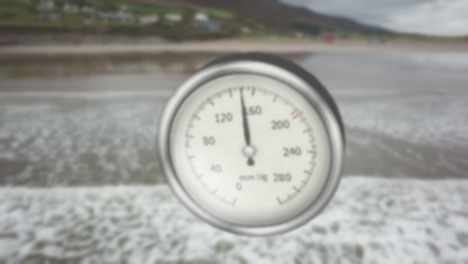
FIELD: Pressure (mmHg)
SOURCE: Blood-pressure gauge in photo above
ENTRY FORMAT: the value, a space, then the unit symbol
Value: 150 mmHg
